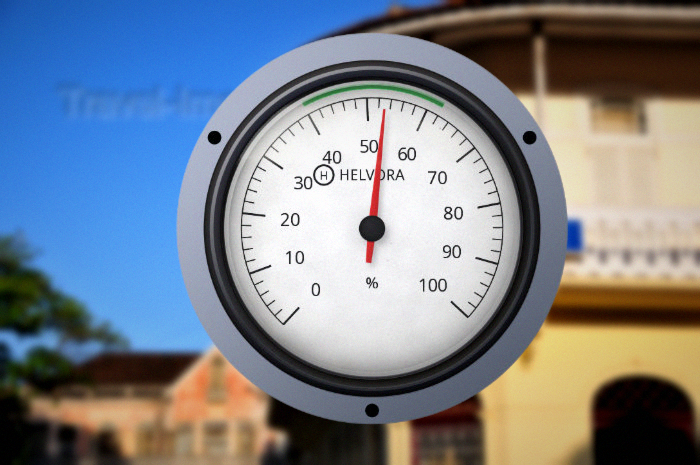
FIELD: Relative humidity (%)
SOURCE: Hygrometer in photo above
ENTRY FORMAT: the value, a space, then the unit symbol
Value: 53 %
